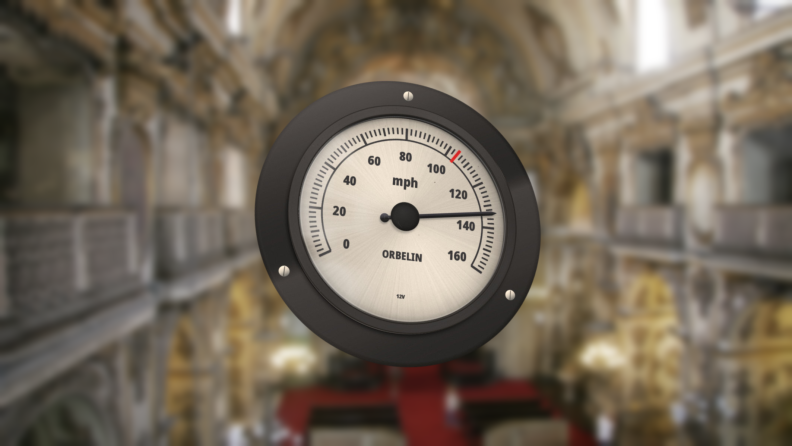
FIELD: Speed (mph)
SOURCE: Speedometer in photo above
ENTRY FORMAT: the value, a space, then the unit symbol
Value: 134 mph
